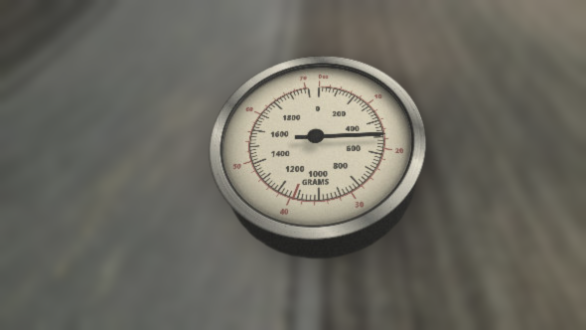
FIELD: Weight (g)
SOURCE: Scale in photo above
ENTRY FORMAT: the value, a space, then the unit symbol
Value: 500 g
